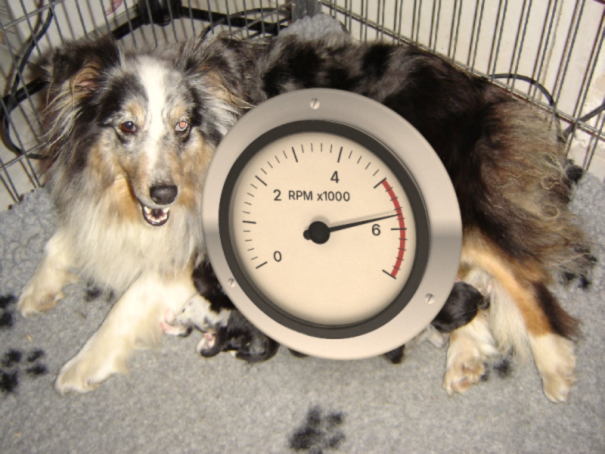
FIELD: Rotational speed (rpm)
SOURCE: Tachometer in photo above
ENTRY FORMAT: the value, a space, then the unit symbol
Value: 5700 rpm
